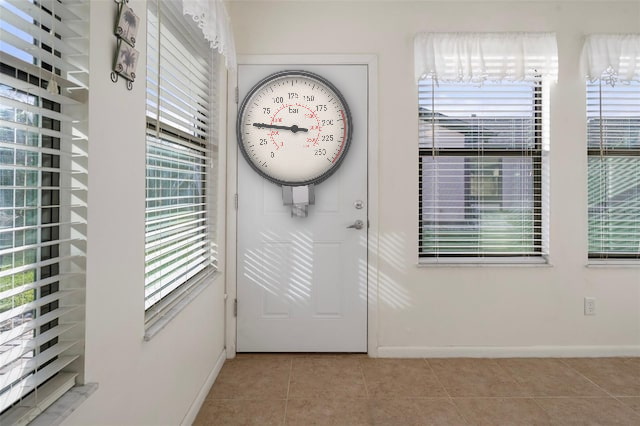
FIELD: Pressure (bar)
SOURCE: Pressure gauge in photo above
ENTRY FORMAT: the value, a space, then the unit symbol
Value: 50 bar
